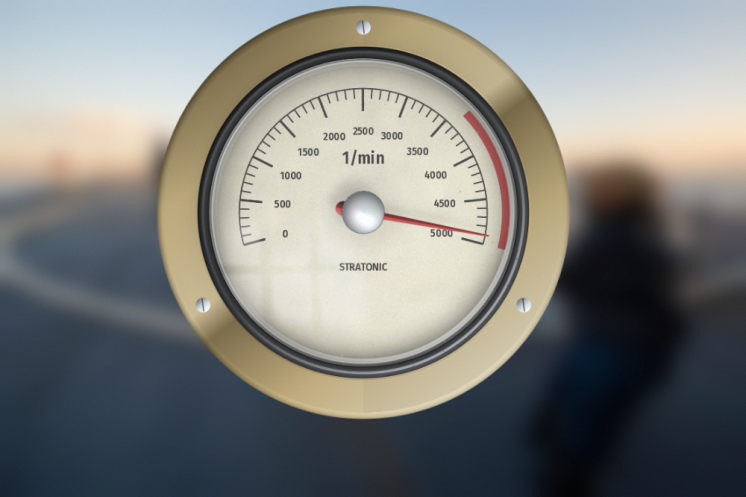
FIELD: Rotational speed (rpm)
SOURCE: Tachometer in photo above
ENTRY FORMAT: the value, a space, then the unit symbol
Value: 4900 rpm
